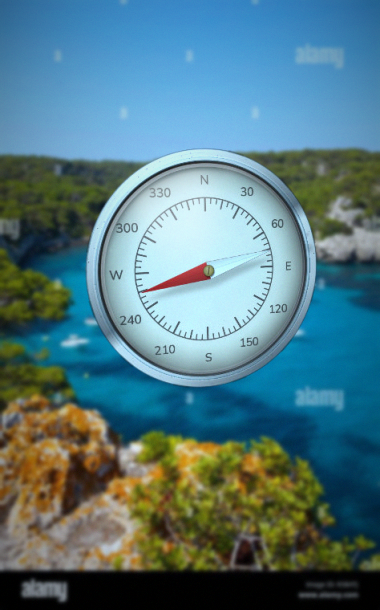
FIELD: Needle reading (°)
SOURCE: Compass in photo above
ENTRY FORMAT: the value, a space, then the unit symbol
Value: 255 °
